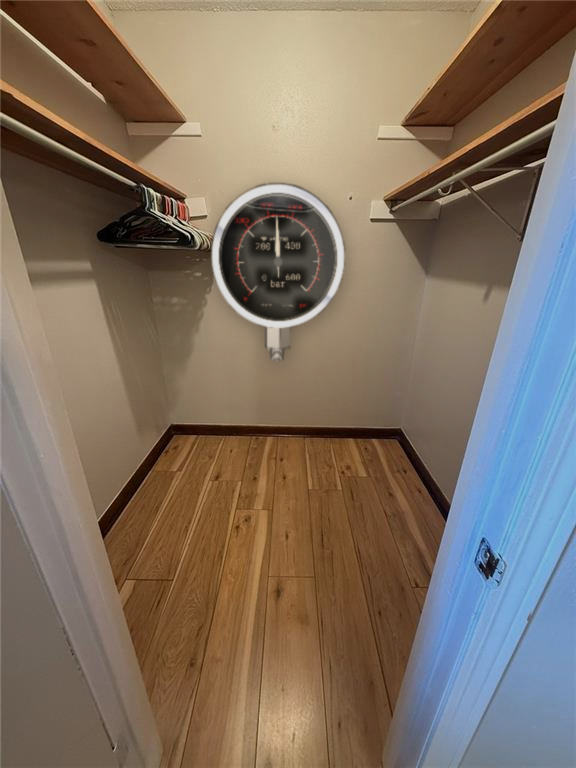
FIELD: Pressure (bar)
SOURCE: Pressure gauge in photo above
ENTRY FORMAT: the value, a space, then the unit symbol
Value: 300 bar
